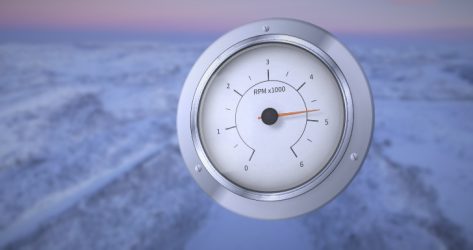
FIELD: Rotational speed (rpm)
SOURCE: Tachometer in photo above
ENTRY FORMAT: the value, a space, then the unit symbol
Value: 4750 rpm
